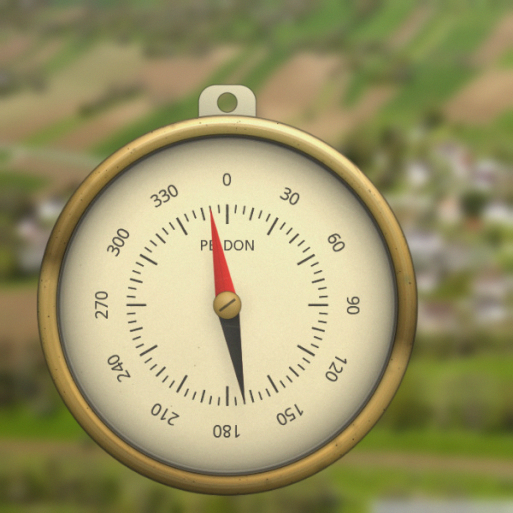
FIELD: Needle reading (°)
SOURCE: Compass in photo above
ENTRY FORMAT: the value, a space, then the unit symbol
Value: 350 °
